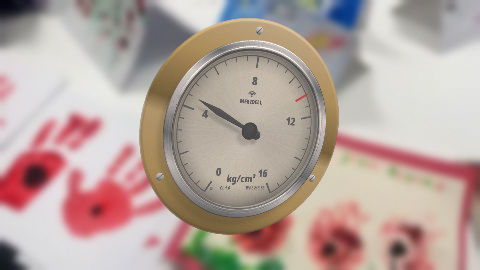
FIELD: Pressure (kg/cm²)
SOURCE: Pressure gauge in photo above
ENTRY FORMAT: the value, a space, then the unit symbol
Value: 4.5 kg/cm²
